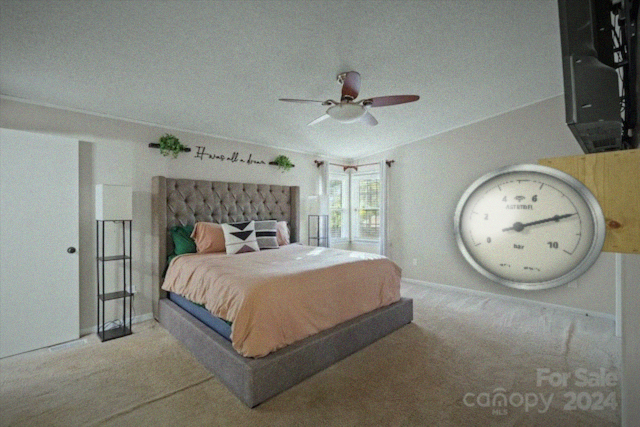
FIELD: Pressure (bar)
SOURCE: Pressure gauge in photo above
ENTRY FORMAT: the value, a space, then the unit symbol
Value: 8 bar
